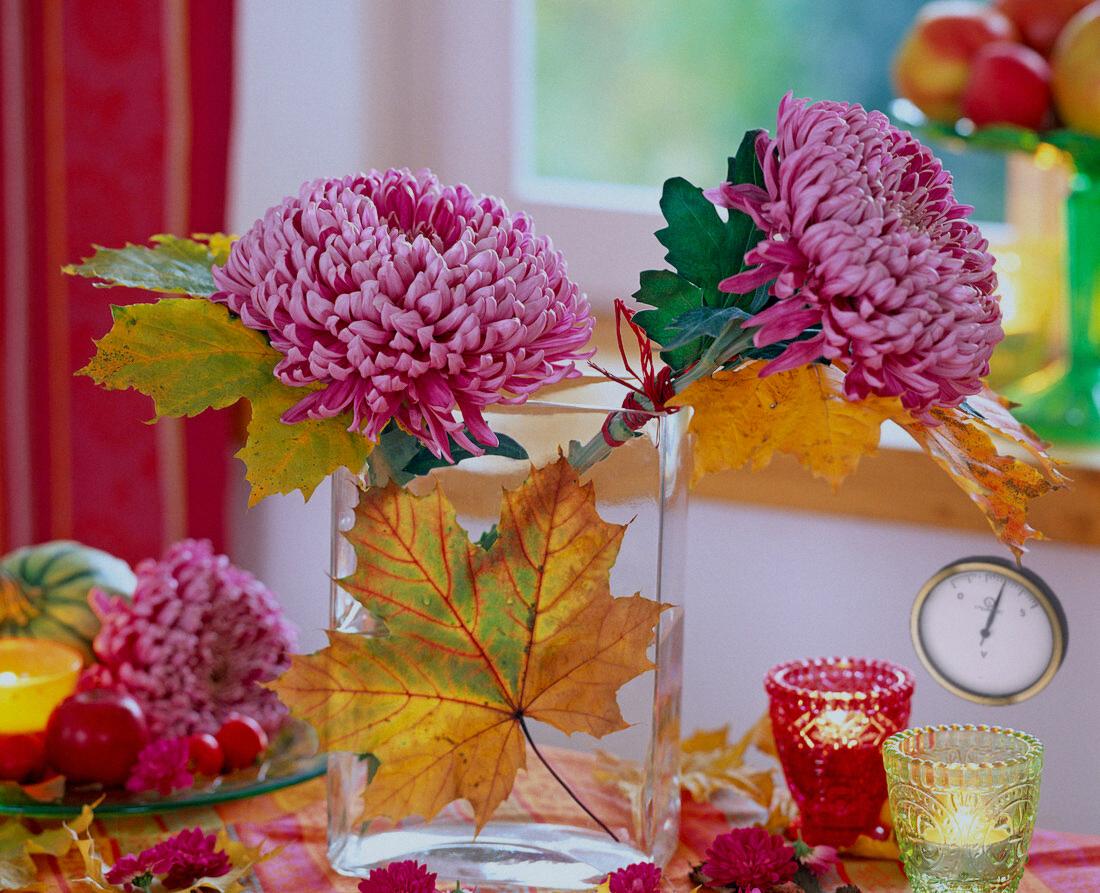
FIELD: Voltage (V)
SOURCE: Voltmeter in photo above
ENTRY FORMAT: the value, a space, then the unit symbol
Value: 3 V
